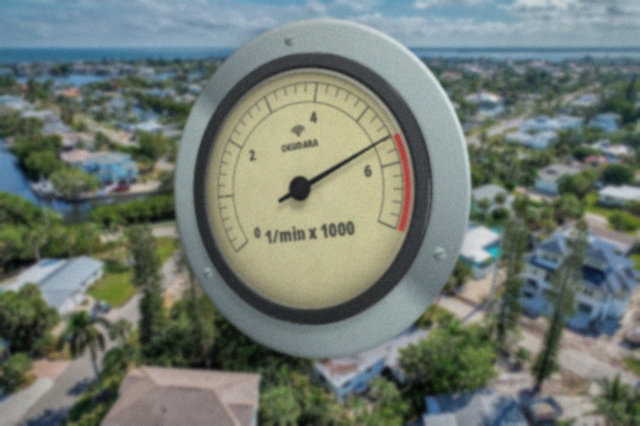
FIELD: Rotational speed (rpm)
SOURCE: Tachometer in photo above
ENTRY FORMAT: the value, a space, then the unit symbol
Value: 5600 rpm
